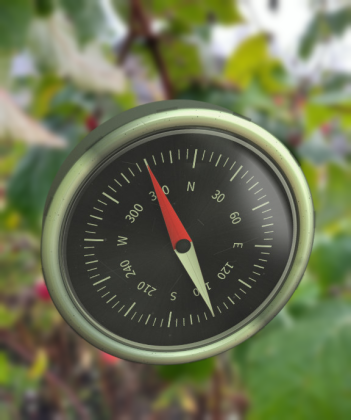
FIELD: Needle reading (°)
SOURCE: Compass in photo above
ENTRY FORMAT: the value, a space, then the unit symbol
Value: 330 °
